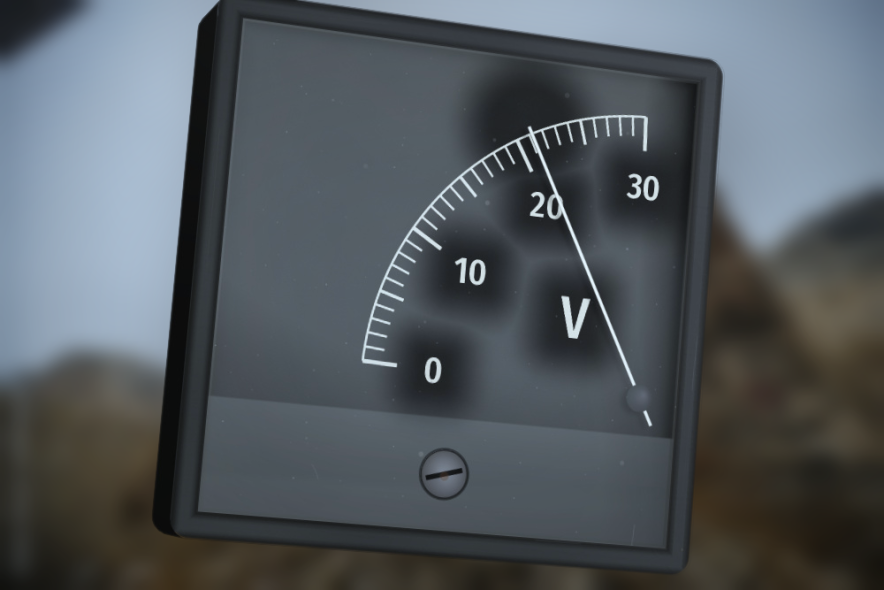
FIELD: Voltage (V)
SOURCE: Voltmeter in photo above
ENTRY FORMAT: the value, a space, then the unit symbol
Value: 21 V
